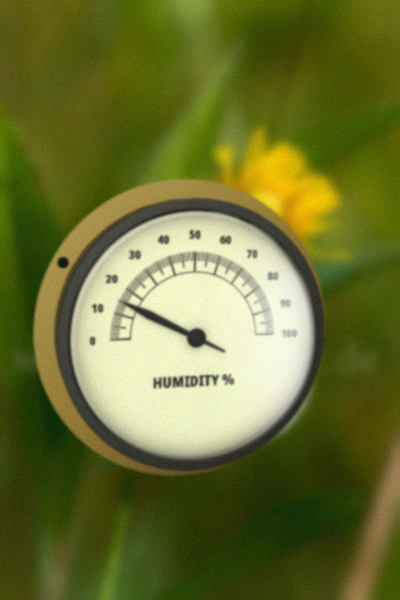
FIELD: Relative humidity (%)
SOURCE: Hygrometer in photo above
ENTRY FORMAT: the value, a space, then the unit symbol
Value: 15 %
